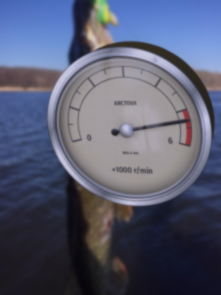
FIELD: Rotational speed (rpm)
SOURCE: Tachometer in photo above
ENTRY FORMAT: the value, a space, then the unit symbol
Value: 5250 rpm
